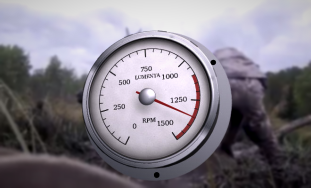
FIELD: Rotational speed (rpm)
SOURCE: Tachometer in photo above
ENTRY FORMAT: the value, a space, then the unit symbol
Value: 1350 rpm
